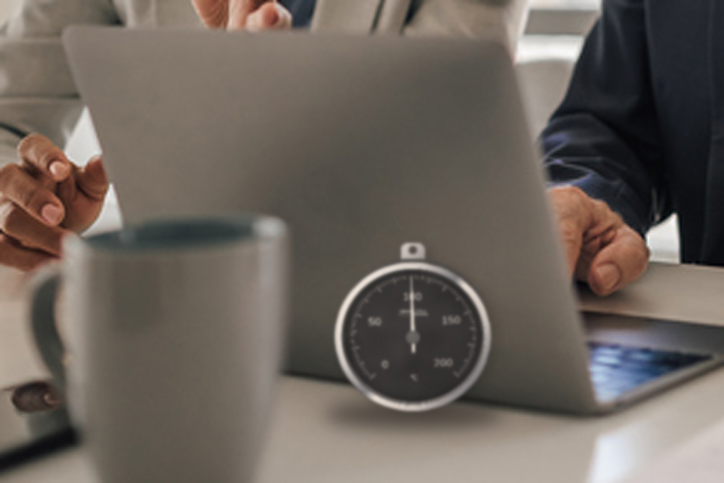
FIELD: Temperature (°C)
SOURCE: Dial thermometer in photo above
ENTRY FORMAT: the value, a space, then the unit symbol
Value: 100 °C
